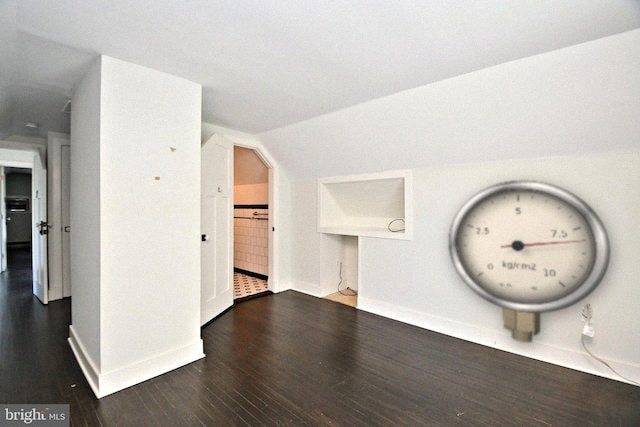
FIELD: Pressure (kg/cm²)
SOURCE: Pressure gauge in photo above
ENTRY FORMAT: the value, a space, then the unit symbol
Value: 8 kg/cm²
